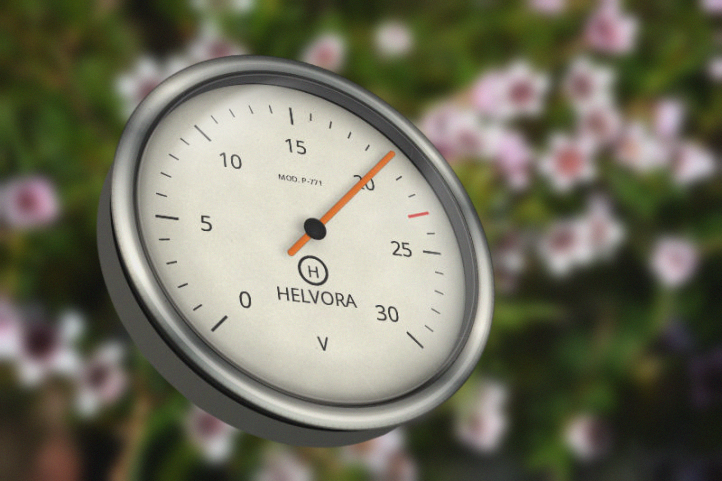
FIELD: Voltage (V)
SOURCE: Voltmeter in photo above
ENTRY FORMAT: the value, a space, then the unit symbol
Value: 20 V
